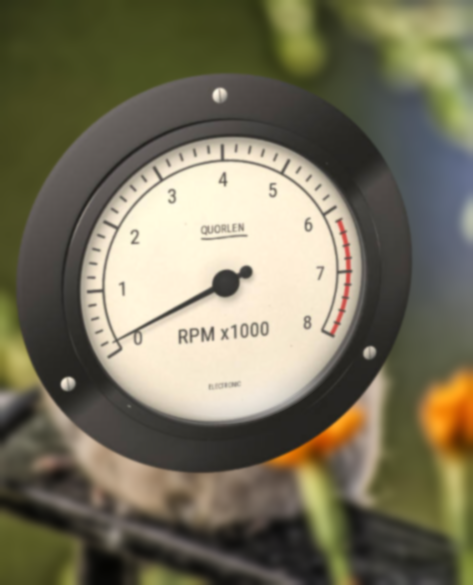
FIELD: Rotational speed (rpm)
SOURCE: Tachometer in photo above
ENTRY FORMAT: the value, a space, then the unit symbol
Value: 200 rpm
